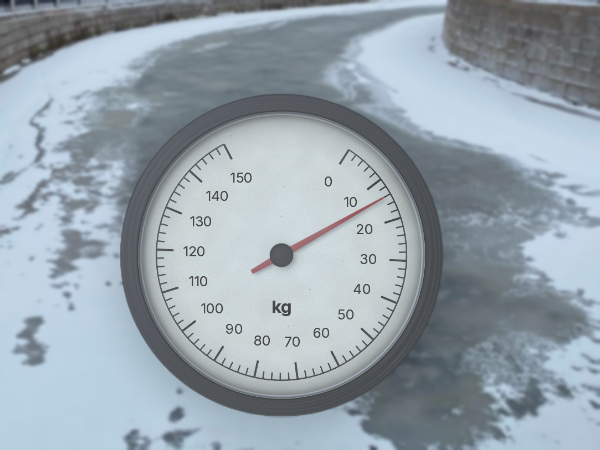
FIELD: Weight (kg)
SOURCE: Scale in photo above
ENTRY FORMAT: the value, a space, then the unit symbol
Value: 14 kg
